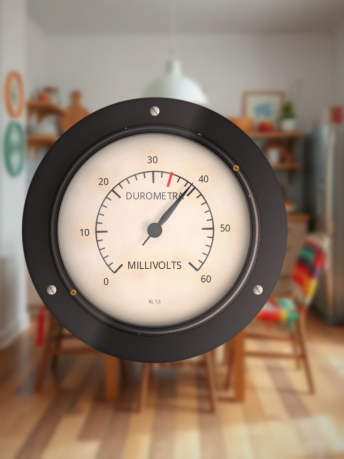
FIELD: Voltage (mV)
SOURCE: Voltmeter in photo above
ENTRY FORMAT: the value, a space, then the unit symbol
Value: 39 mV
